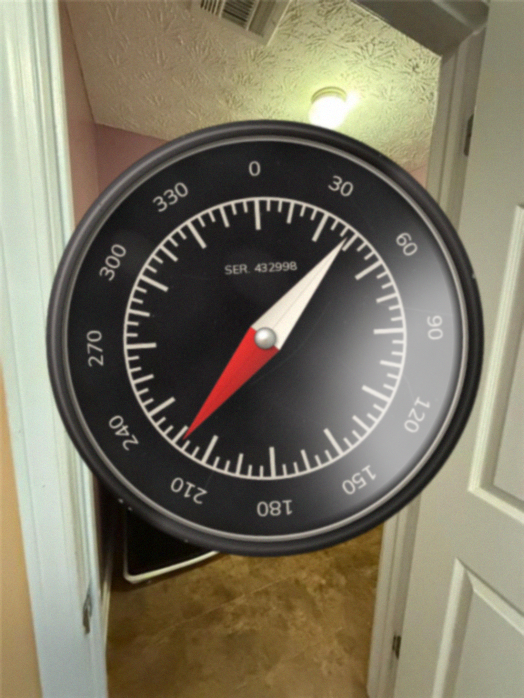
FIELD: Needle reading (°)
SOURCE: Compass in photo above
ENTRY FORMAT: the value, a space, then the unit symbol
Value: 222.5 °
